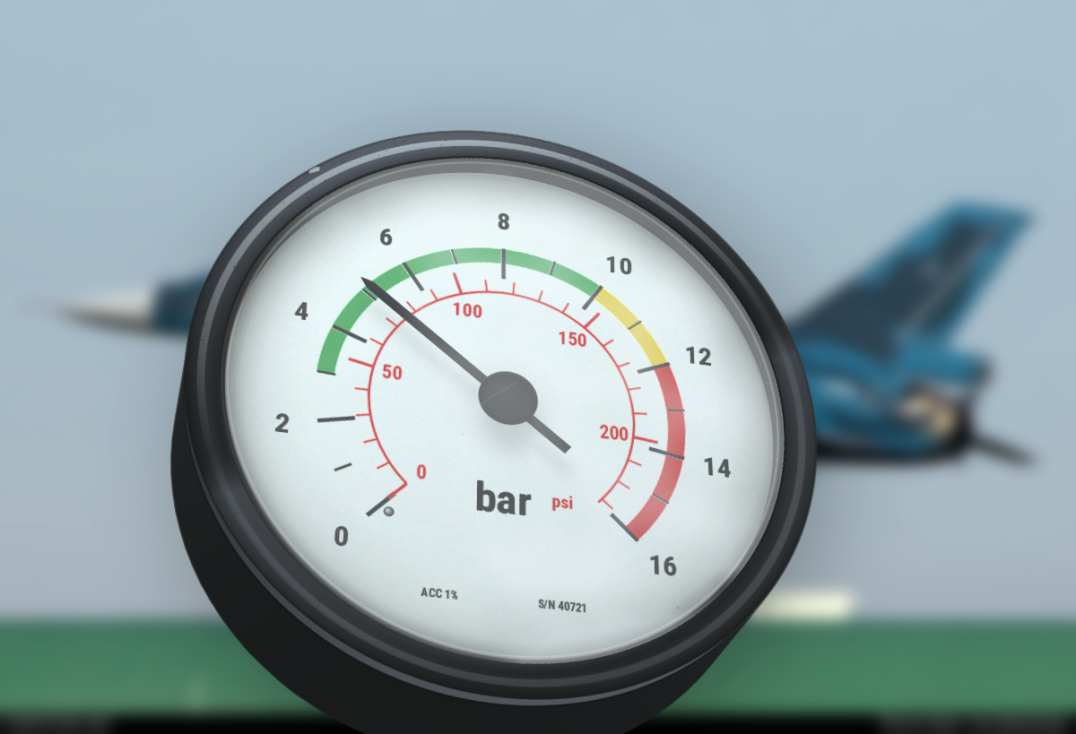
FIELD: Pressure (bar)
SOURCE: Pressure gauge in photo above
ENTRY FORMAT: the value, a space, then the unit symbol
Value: 5 bar
